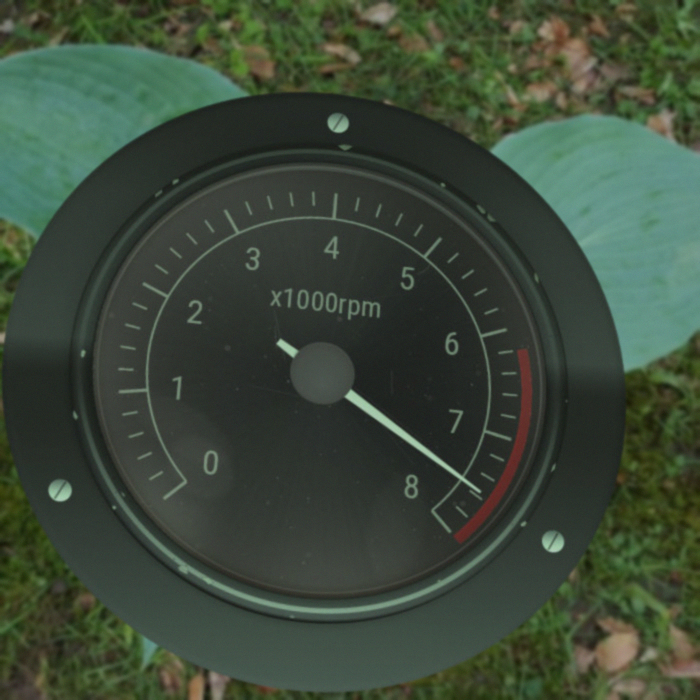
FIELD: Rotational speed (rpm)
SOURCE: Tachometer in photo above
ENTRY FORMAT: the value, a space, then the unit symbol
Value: 7600 rpm
